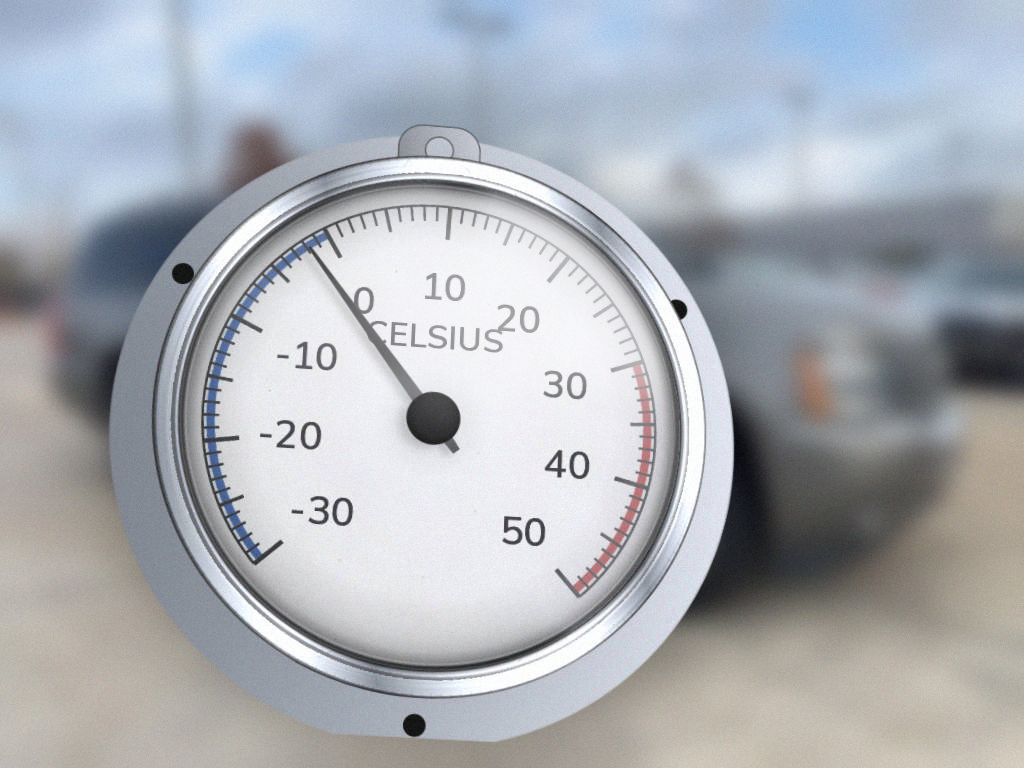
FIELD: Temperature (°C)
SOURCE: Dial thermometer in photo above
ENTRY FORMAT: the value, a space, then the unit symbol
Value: -2 °C
